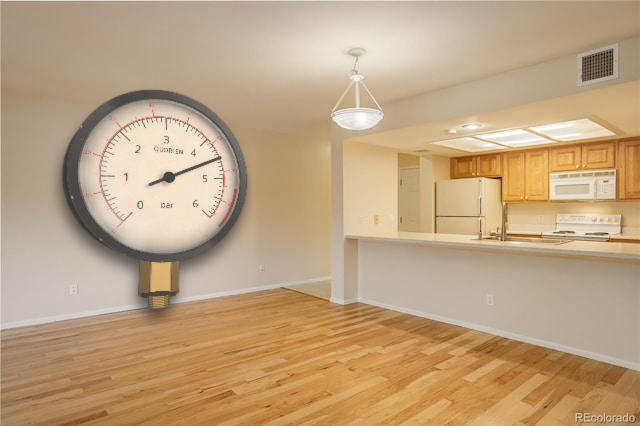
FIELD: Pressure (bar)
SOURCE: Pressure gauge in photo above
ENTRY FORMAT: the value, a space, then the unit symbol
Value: 4.5 bar
